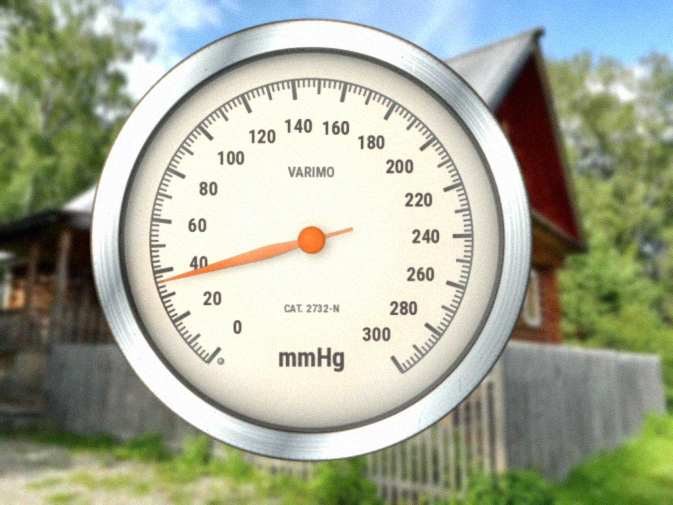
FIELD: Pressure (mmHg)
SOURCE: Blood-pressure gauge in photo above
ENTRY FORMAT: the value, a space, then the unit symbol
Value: 36 mmHg
